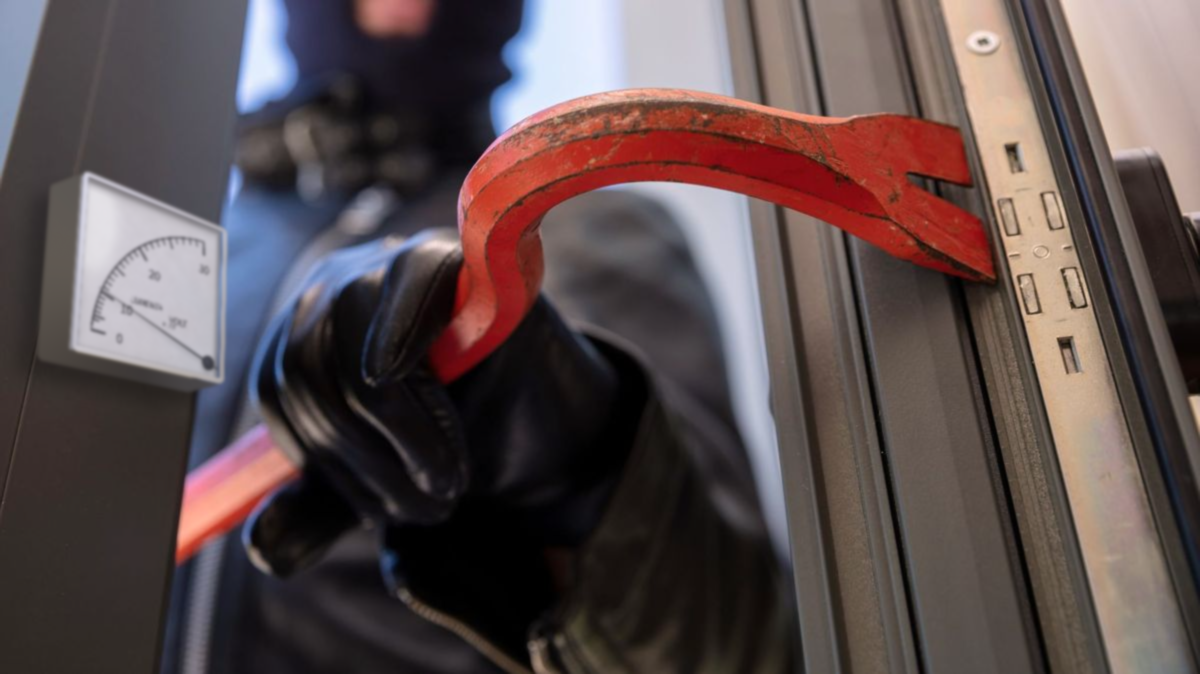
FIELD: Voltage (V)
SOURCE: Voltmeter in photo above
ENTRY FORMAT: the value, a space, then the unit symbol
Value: 10 V
